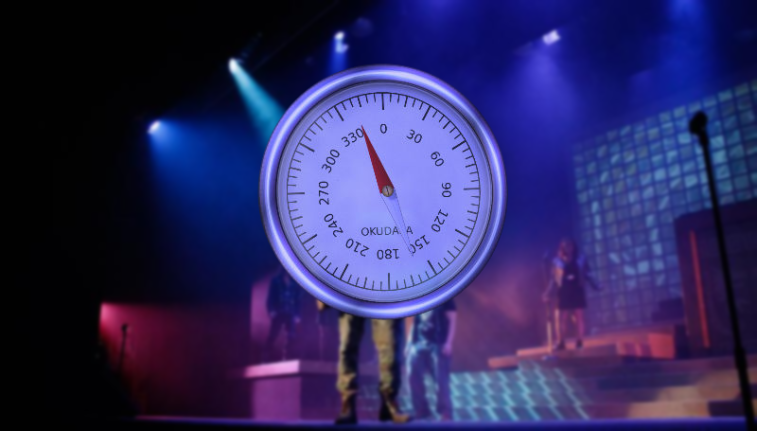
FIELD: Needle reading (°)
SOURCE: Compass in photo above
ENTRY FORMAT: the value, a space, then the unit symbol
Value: 340 °
